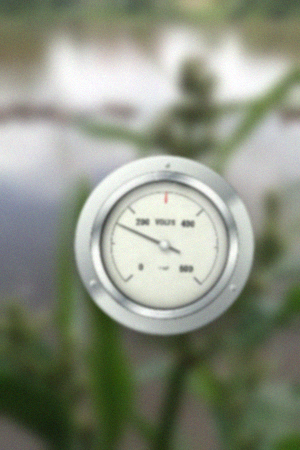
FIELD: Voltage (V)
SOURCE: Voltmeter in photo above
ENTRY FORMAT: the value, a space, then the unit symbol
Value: 150 V
